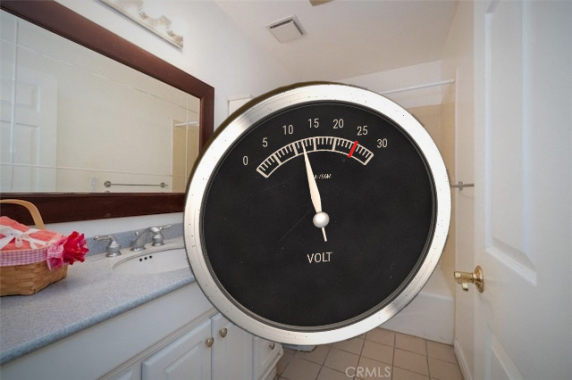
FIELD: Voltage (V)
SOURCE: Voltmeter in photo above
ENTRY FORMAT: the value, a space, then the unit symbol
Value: 12 V
